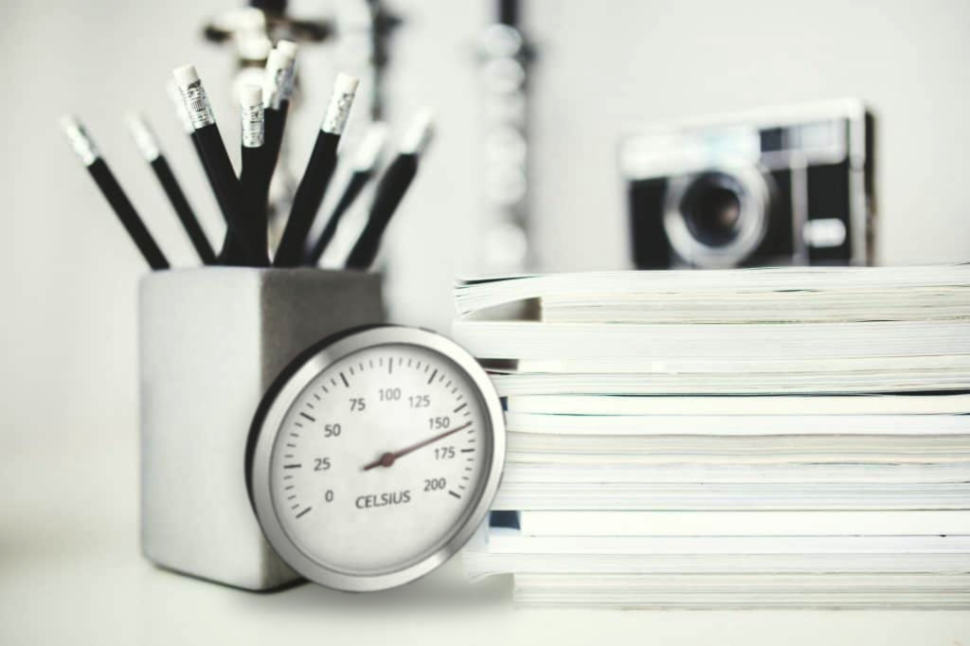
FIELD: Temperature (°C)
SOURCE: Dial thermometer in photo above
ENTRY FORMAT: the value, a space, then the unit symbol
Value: 160 °C
